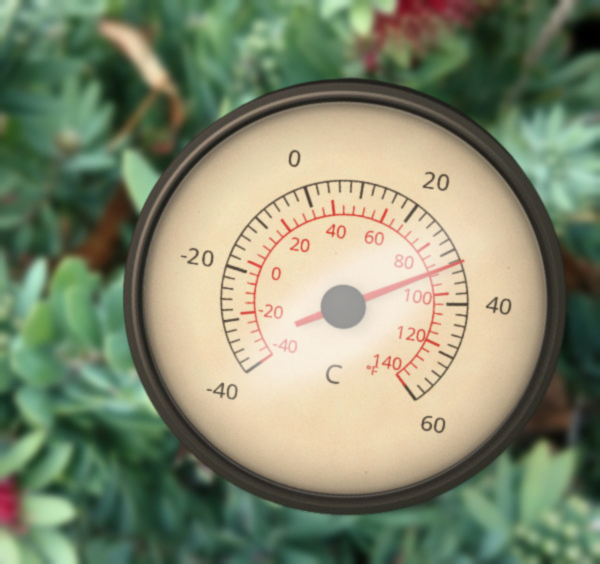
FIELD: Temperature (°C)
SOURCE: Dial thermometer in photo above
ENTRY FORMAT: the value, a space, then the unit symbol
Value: 32 °C
